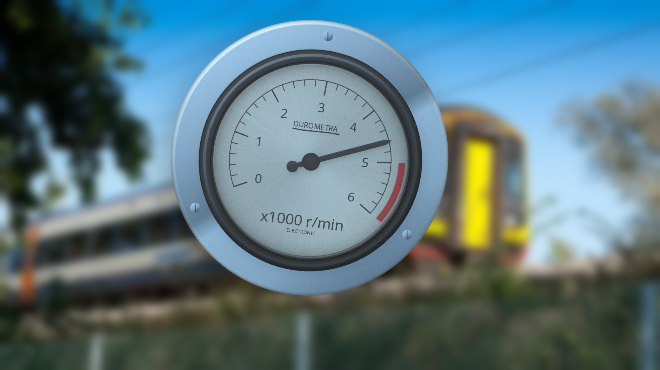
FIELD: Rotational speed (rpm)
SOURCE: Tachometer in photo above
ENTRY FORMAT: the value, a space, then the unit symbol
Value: 4600 rpm
